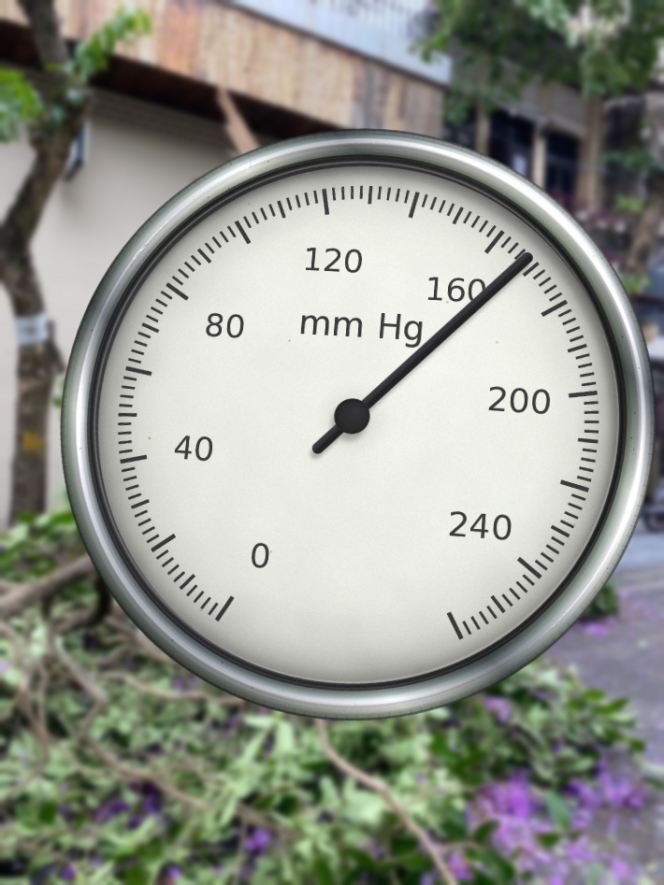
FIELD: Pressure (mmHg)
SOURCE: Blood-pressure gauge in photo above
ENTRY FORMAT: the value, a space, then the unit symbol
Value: 168 mmHg
